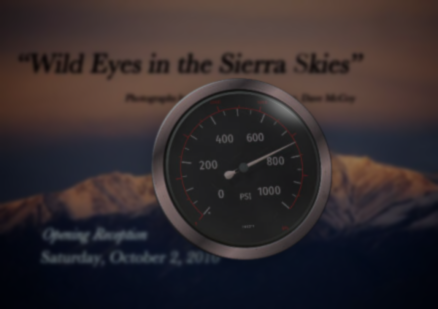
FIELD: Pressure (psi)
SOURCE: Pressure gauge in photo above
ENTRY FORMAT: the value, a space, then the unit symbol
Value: 750 psi
